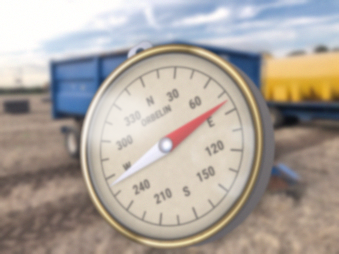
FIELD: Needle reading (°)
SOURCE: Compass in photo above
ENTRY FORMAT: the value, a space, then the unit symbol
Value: 82.5 °
